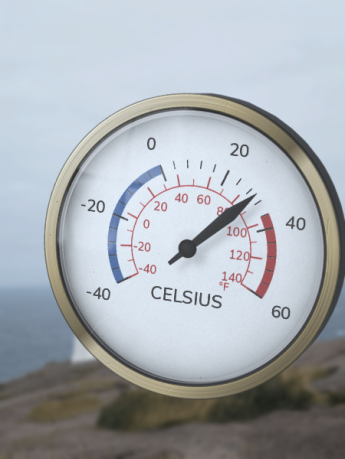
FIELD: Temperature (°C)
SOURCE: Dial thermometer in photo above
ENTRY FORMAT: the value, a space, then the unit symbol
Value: 30 °C
